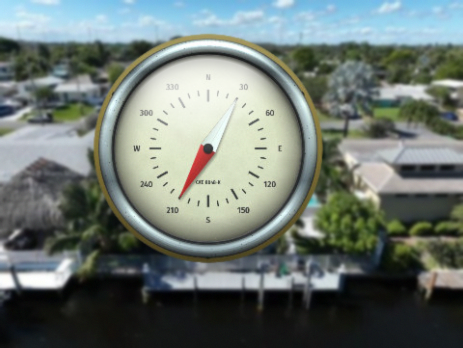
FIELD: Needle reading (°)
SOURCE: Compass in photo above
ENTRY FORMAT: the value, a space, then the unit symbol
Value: 210 °
